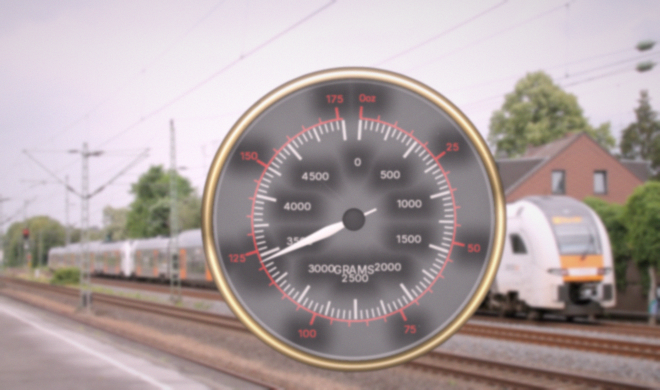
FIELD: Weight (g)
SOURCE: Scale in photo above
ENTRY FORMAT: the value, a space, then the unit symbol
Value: 3450 g
